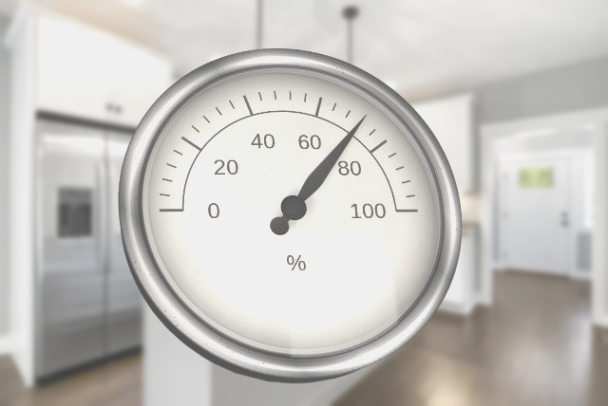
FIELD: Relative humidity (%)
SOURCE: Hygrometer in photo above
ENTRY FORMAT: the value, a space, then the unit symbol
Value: 72 %
